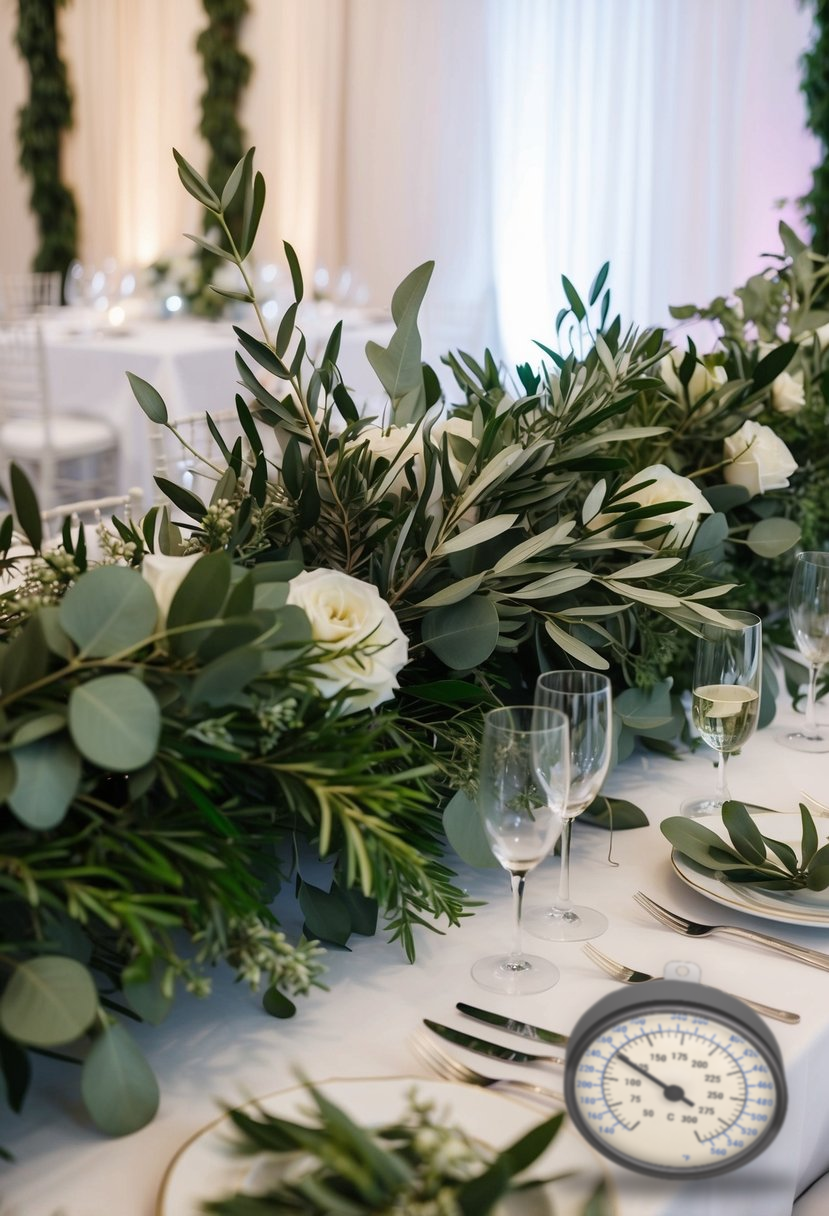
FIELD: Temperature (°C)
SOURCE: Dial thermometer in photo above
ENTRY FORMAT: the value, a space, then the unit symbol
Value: 125 °C
